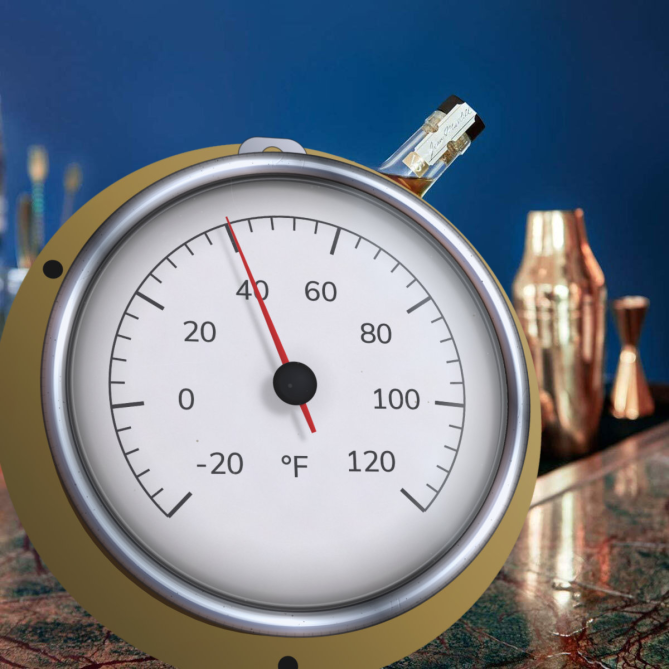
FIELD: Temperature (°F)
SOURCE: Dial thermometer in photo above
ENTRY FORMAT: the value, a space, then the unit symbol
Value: 40 °F
